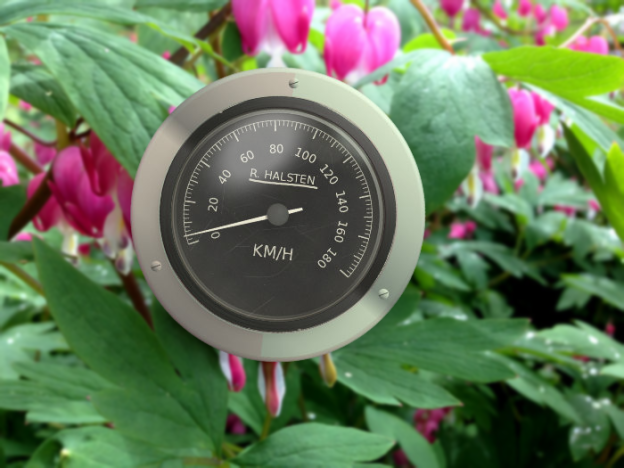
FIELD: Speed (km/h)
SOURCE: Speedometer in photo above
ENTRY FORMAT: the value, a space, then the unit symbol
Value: 4 km/h
